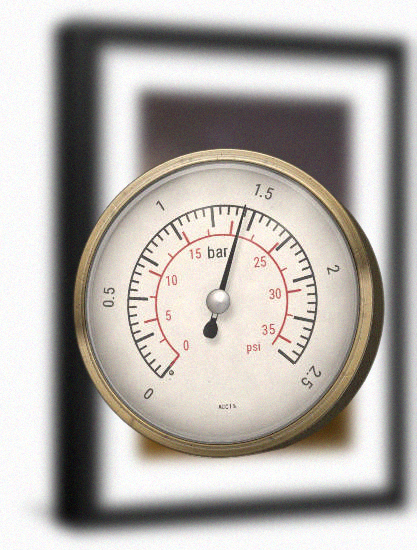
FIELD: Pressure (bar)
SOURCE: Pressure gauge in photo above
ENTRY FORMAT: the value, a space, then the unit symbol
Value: 1.45 bar
